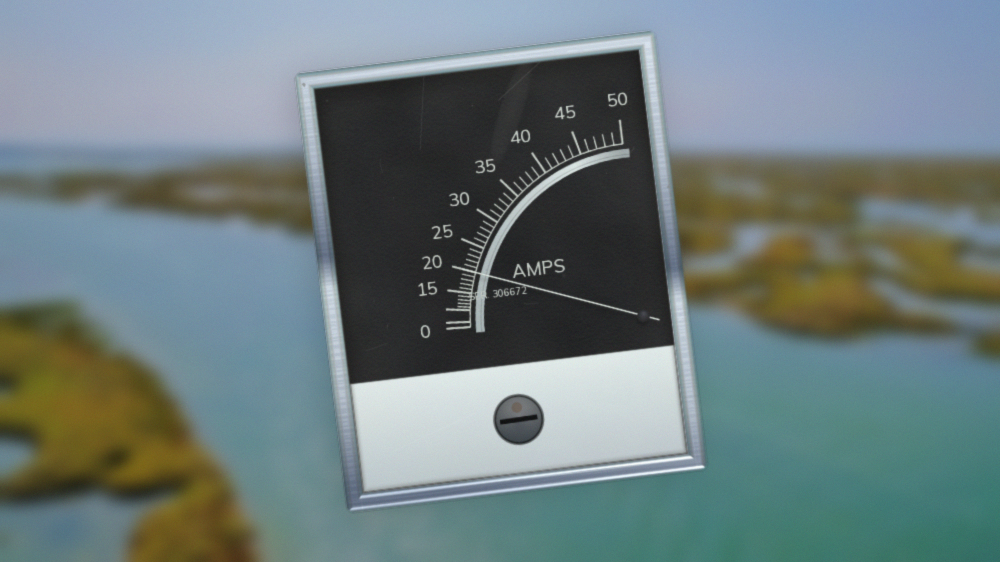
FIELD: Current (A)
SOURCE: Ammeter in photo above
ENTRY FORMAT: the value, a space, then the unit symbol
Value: 20 A
